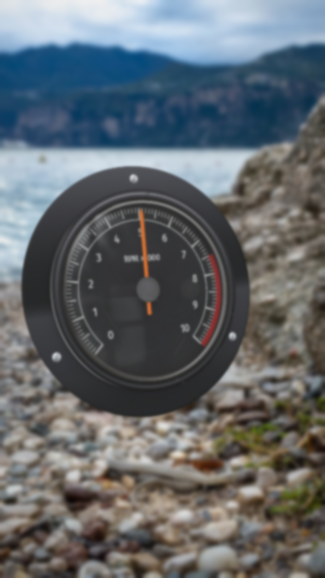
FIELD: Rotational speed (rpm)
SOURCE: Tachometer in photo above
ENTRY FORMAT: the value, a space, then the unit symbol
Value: 5000 rpm
